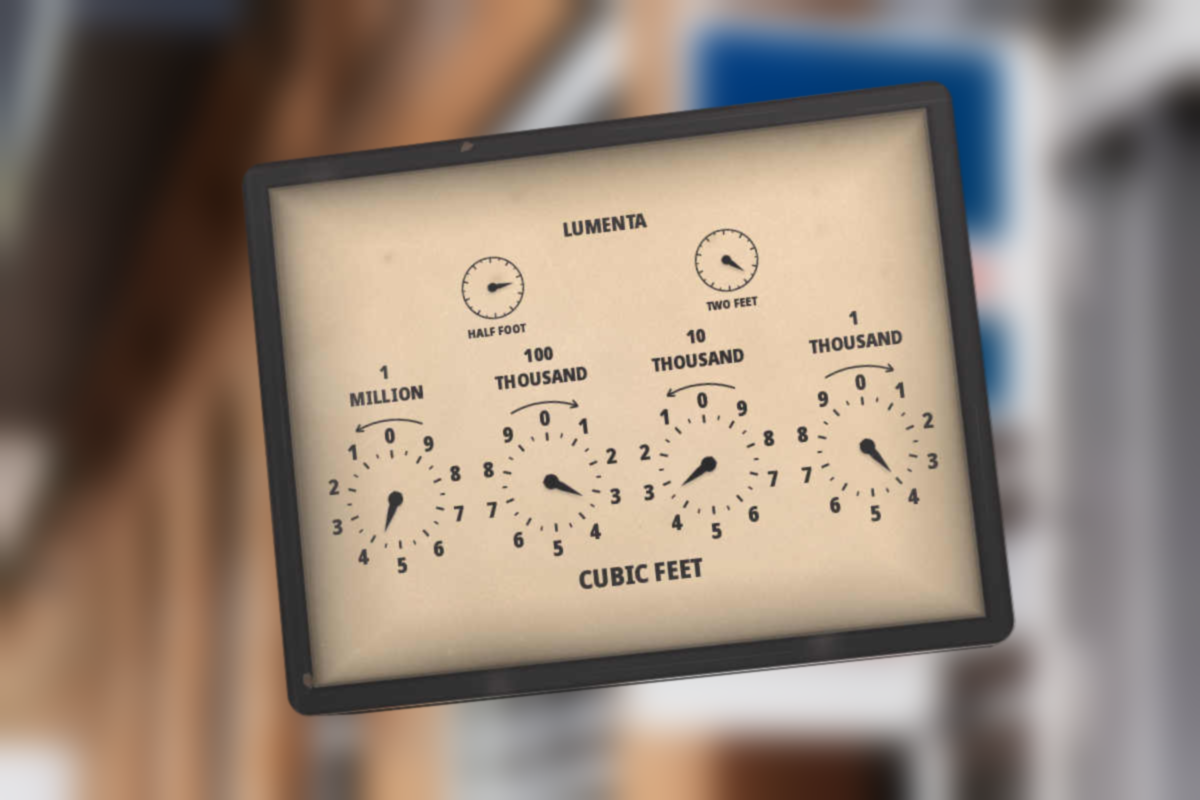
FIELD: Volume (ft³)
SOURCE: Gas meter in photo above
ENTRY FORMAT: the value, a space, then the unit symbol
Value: 433400 ft³
